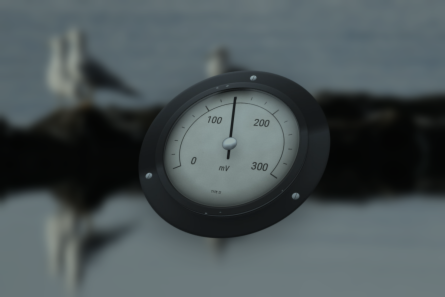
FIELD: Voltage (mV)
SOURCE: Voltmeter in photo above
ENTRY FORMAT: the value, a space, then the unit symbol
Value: 140 mV
